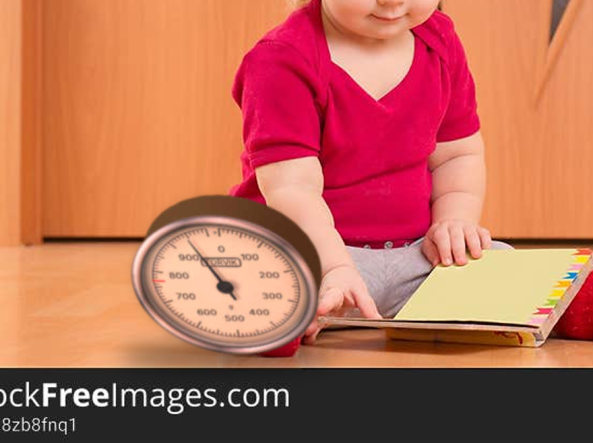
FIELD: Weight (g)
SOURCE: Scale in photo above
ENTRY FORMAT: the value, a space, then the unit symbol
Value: 950 g
